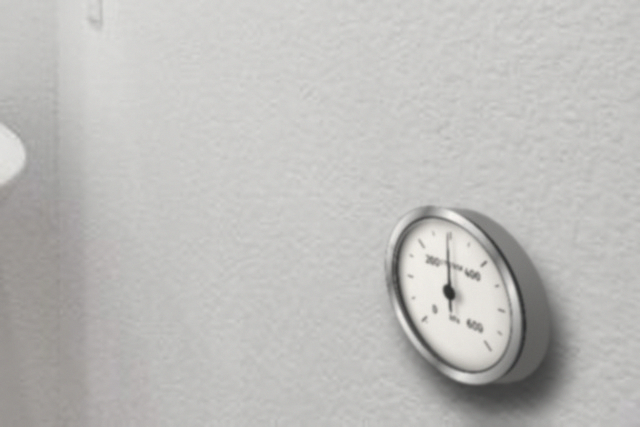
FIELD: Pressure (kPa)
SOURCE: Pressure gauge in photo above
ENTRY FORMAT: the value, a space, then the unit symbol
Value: 300 kPa
